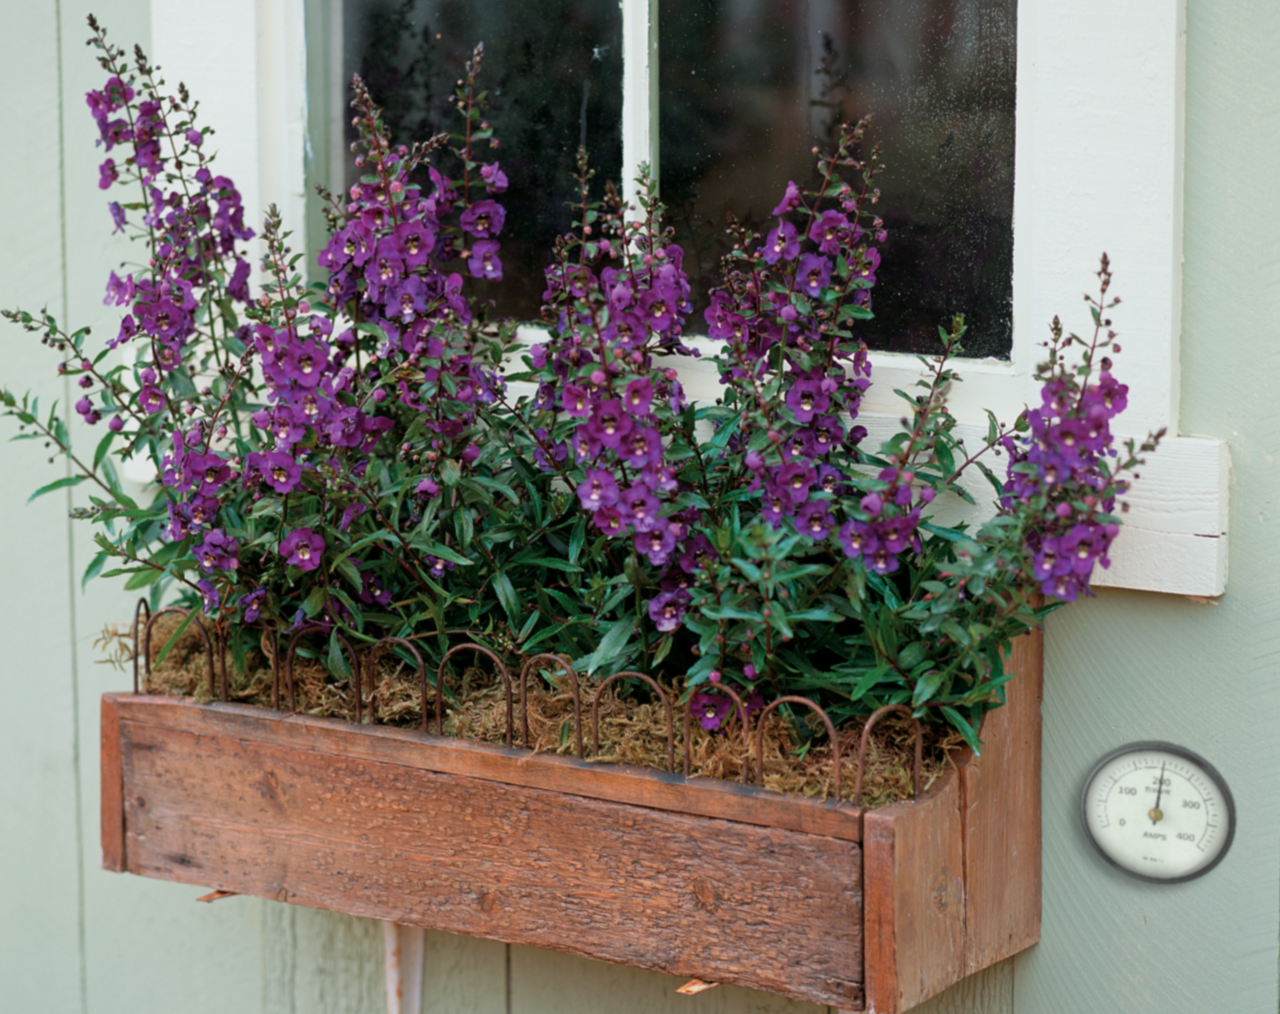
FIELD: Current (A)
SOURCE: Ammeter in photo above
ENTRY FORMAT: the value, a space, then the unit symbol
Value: 200 A
